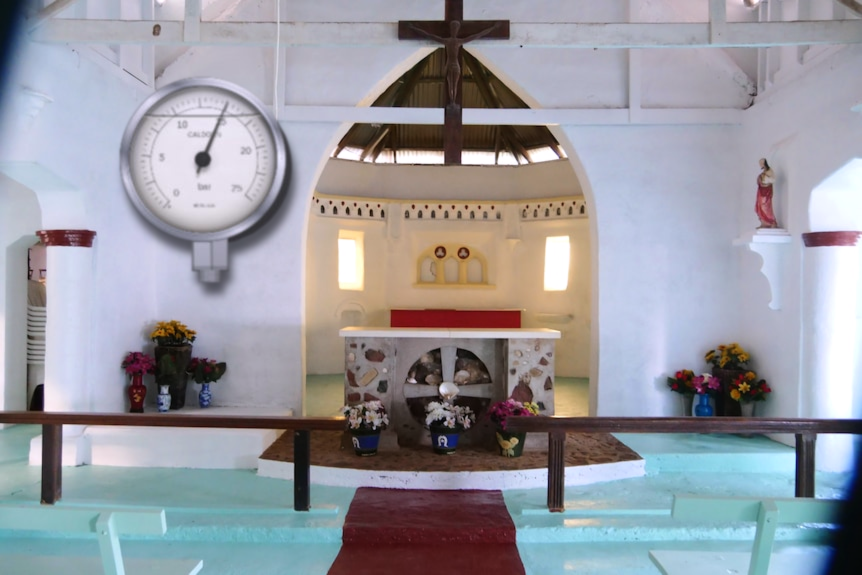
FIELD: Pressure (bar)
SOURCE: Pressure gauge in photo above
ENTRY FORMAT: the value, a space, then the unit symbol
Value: 15 bar
